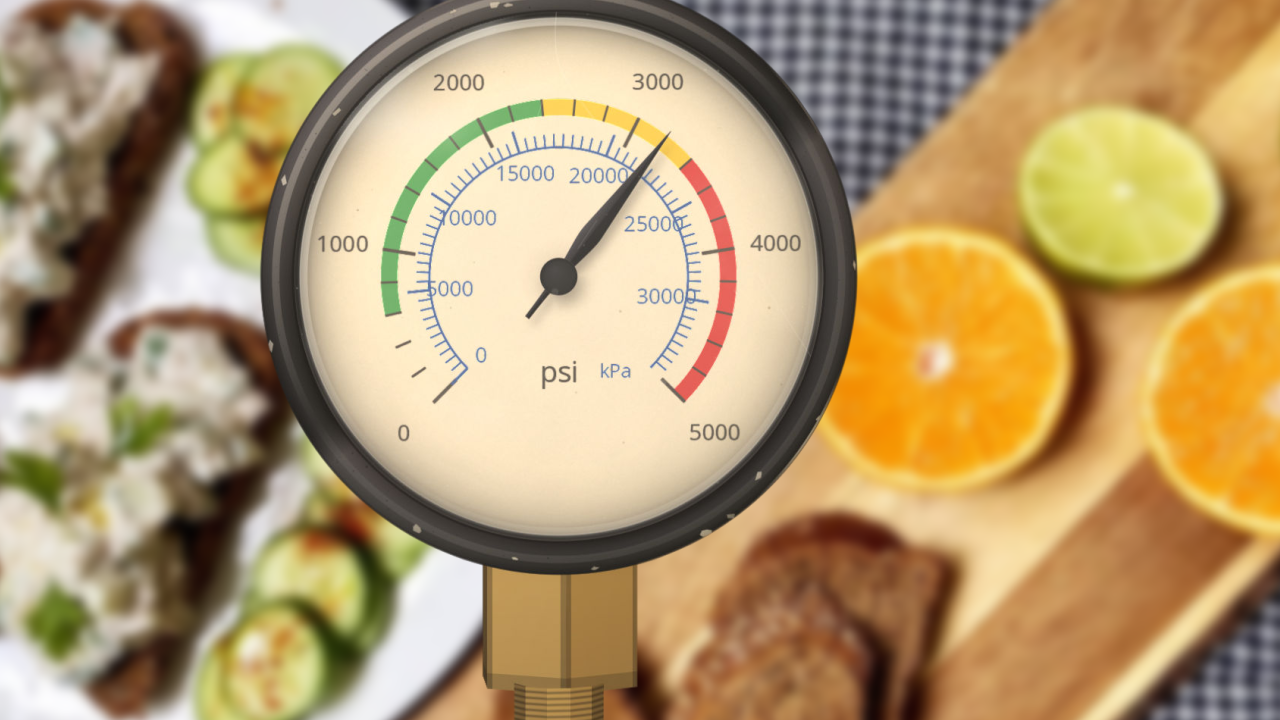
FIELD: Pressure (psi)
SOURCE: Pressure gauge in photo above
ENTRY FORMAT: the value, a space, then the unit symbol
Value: 3200 psi
